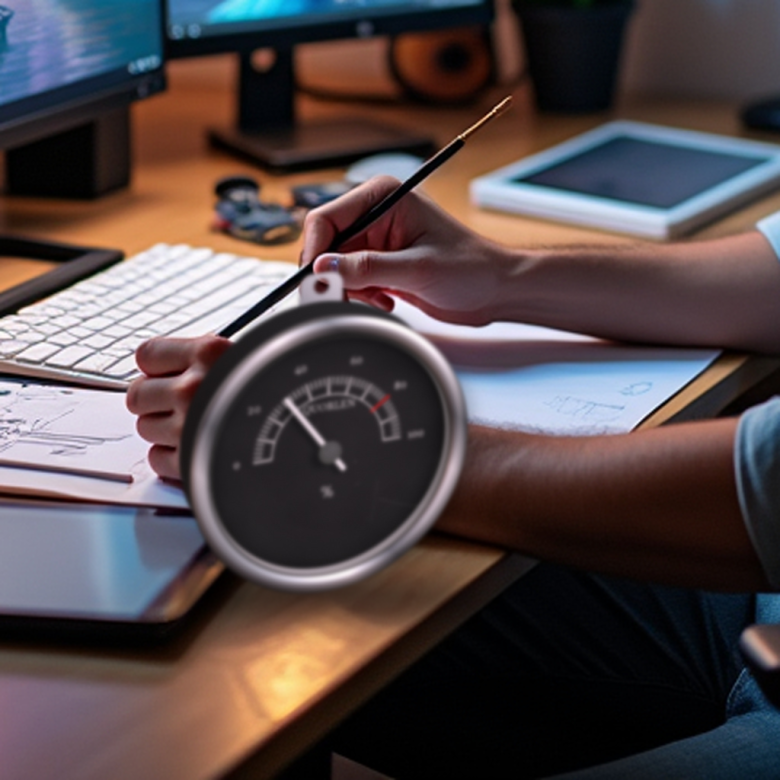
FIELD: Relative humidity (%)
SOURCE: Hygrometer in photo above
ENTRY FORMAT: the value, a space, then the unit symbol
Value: 30 %
